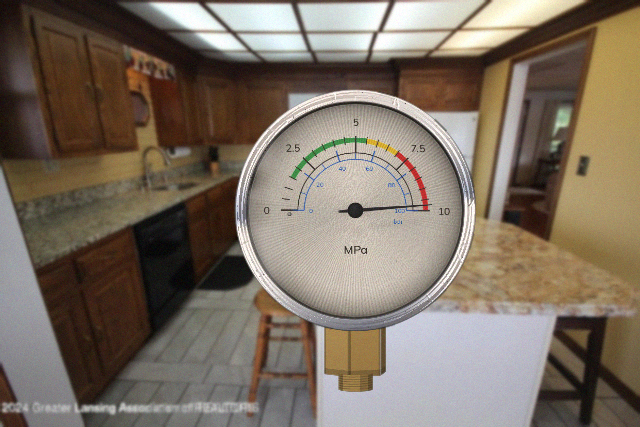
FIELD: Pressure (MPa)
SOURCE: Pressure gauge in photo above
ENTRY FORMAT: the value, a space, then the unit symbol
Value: 9.75 MPa
